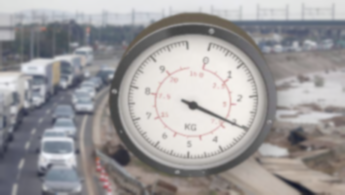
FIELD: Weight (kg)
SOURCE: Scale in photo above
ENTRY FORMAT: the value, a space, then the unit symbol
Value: 3 kg
